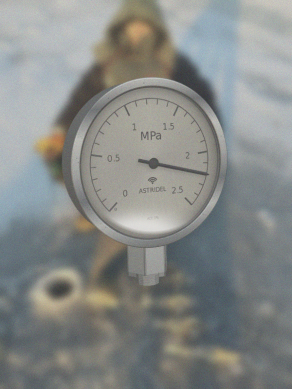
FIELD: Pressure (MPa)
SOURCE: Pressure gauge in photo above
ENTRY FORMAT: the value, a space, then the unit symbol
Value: 2.2 MPa
